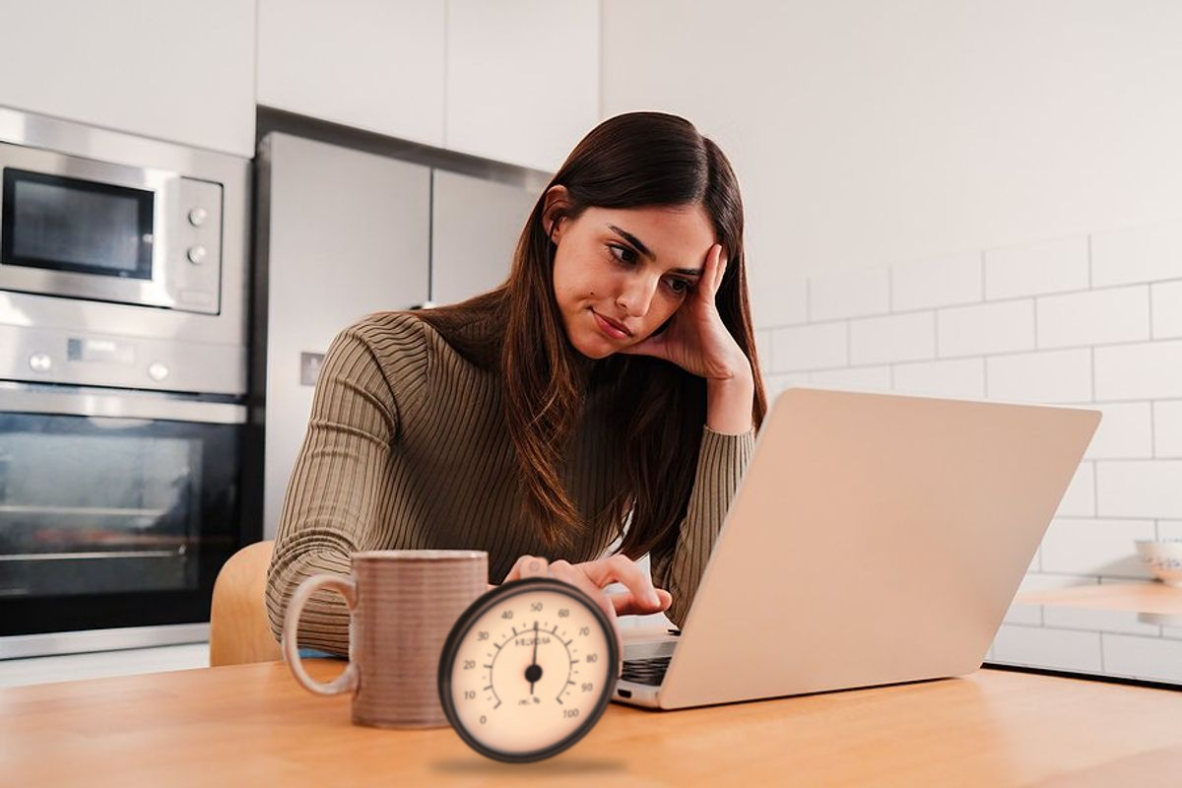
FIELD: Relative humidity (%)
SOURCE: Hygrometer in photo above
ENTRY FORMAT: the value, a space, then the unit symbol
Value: 50 %
